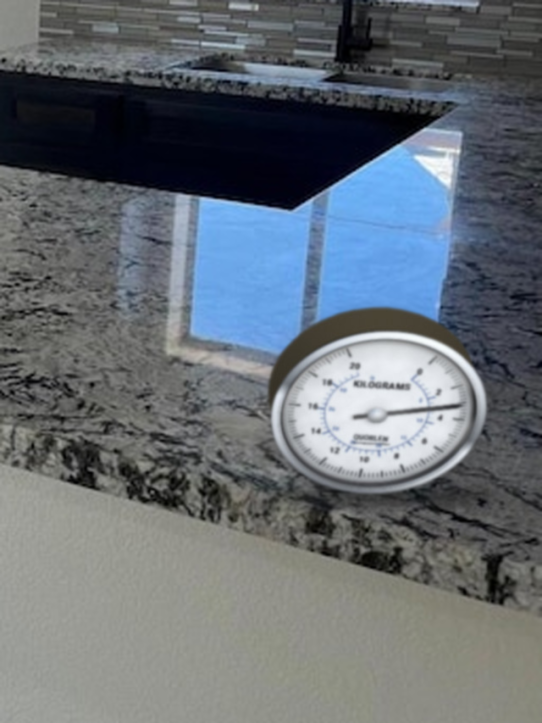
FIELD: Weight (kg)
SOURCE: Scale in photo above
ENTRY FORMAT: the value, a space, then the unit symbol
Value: 3 kg
